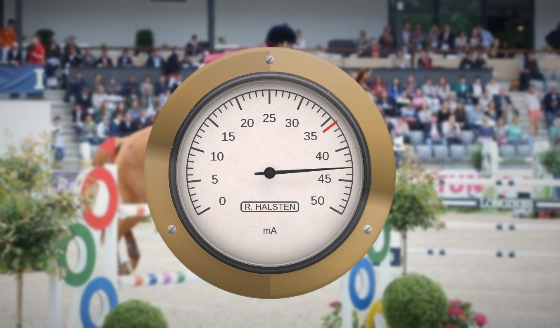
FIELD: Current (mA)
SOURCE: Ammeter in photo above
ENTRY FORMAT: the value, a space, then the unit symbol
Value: 43 mA
